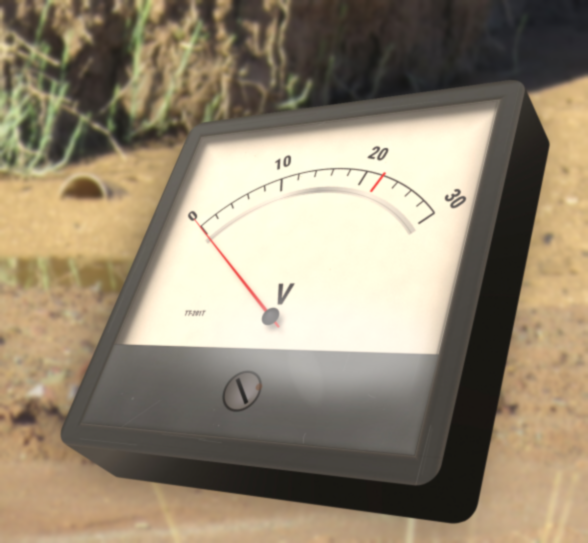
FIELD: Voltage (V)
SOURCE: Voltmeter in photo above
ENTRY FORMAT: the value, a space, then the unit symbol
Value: 0 V
